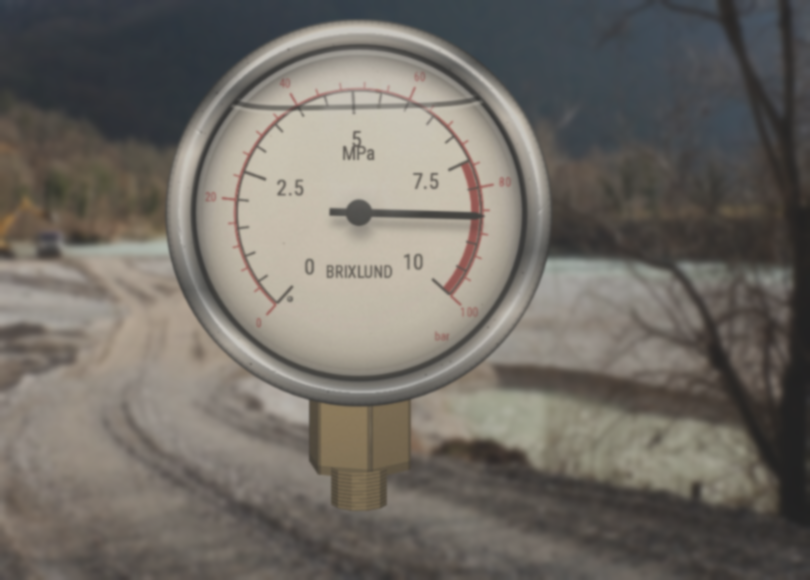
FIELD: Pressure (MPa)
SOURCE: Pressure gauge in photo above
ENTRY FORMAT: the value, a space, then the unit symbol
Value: 8.5 MPa
